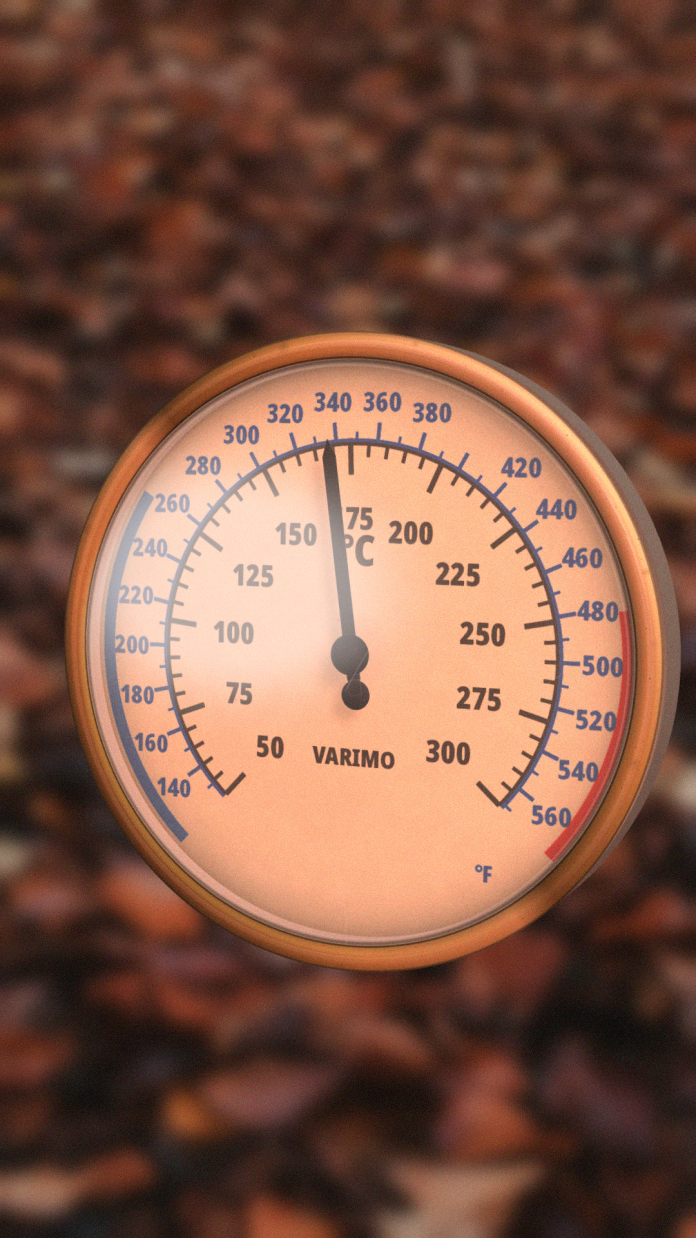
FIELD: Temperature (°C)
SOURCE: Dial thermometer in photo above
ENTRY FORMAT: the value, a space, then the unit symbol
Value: 170 °C
